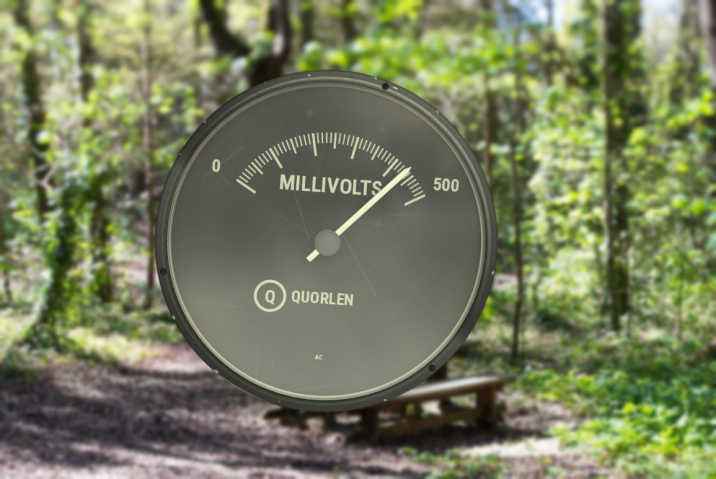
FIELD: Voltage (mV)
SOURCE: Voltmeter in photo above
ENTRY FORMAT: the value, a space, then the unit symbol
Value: 430 mV
